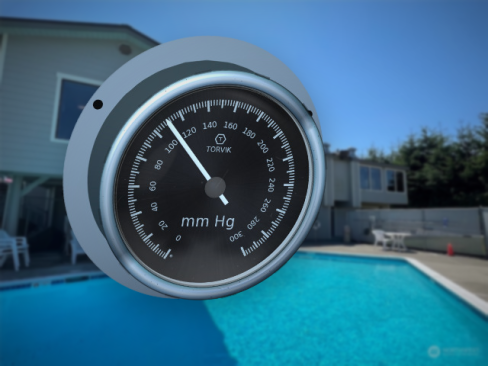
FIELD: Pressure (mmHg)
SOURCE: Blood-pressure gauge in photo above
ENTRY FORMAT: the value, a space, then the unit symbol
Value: 110 mmHg
